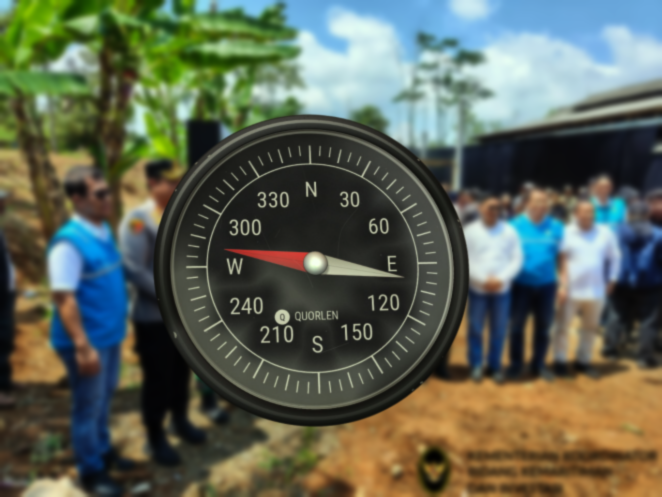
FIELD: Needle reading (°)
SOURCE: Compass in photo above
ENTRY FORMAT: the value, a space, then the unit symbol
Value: 280 °
